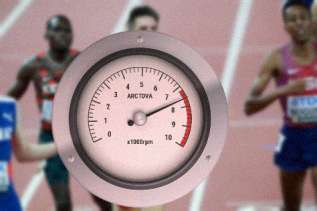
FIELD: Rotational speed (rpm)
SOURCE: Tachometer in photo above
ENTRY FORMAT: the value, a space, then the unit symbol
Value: 7600 rpm
